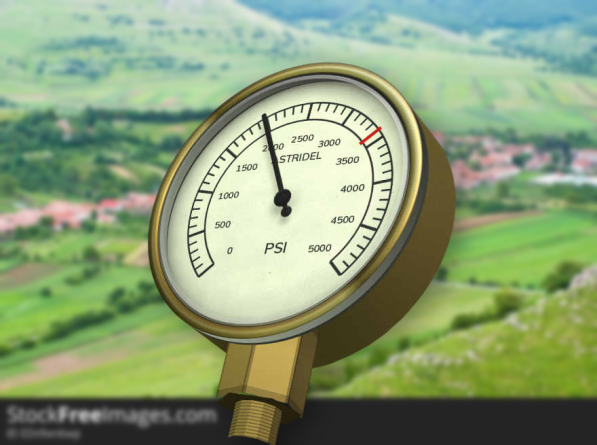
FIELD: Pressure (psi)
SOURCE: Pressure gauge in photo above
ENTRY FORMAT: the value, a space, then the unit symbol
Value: 2000 psi
